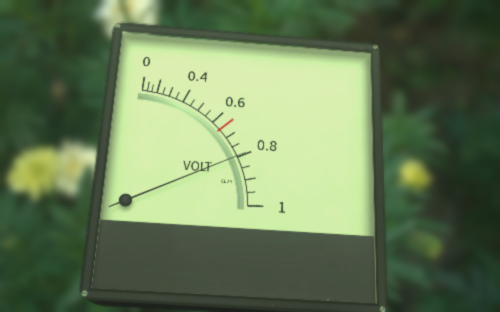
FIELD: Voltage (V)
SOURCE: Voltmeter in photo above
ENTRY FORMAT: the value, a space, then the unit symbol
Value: 0.8 V
